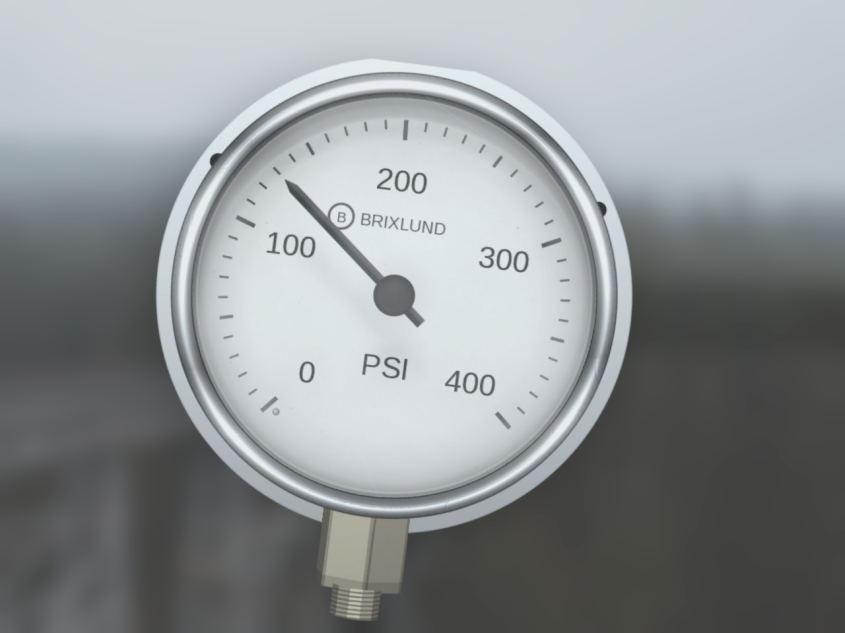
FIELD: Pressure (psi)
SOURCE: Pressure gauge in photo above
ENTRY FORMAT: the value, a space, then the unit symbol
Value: 130 psi
